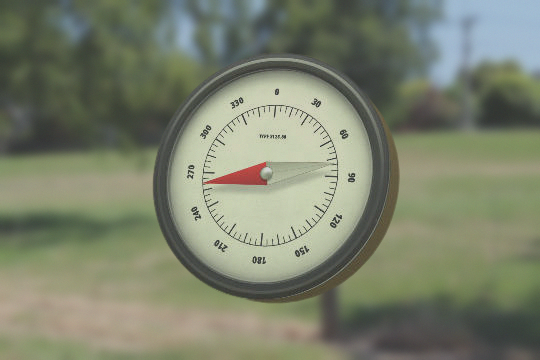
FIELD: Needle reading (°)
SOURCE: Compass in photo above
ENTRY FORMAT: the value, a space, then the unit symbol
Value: 260 °
